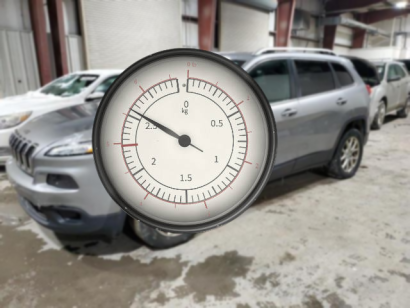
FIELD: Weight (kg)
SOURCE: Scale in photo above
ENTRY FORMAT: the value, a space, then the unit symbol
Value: 2.55 kg
